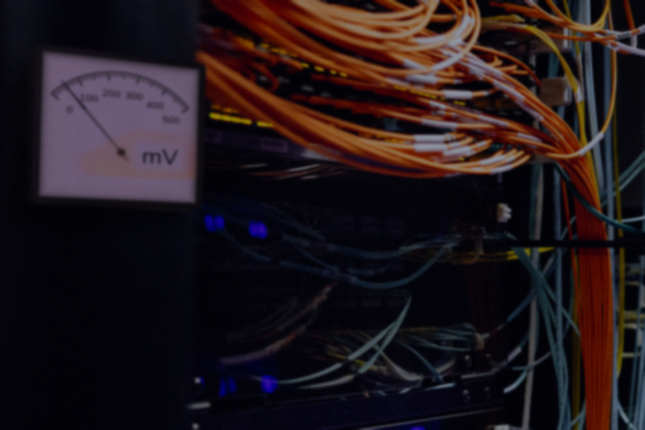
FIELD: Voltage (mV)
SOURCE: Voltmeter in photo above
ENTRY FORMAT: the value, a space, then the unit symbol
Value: 50 mV
